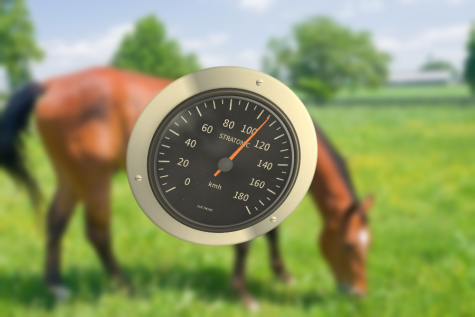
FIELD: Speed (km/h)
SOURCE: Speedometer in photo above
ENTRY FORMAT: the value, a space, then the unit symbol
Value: 105 km/h
